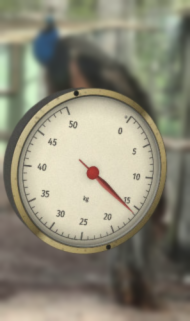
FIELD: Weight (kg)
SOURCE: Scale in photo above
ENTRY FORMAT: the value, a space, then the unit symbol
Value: 16 kg
